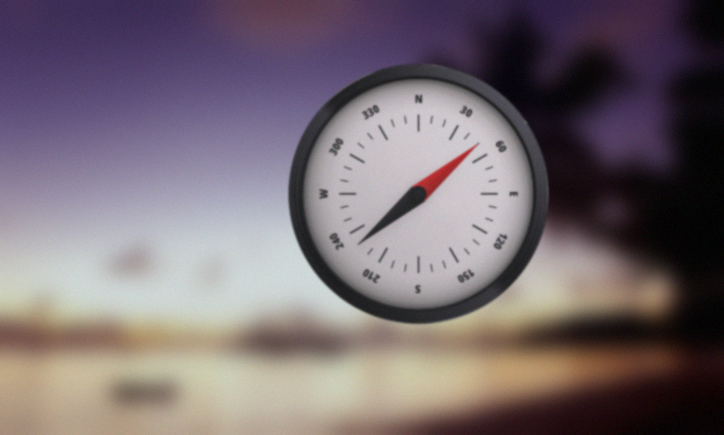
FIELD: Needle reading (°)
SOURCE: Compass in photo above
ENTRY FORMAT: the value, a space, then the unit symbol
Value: 50 °
